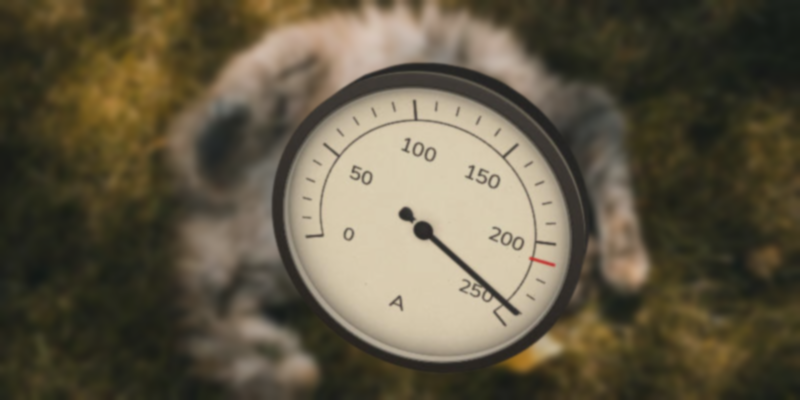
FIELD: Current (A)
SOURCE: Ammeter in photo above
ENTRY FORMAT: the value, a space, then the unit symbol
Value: 240 A
